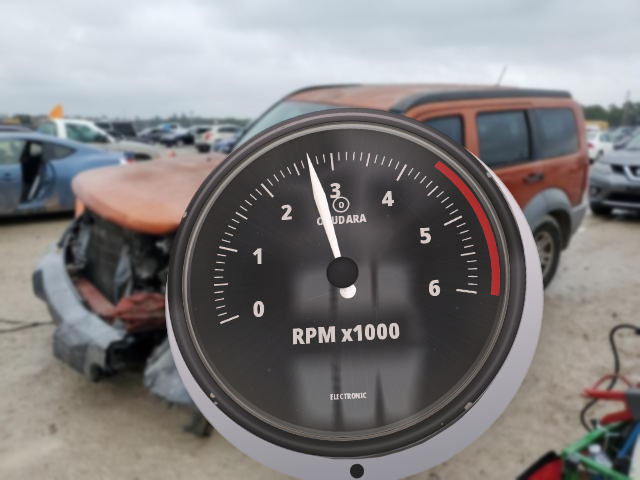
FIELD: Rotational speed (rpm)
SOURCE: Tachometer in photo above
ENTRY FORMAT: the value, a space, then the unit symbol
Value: 2700 rpm
